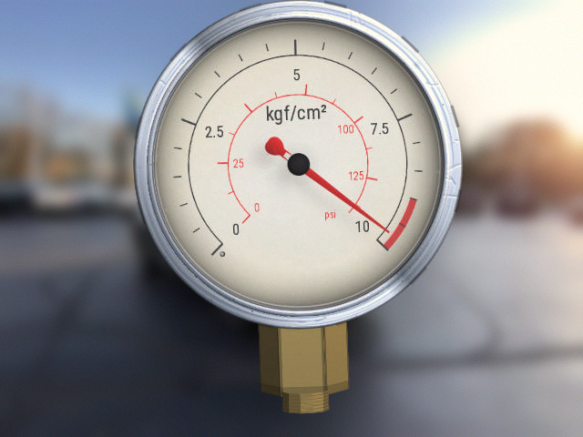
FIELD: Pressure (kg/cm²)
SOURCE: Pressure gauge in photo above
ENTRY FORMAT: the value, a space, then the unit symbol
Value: 9.75 kg/cm²
